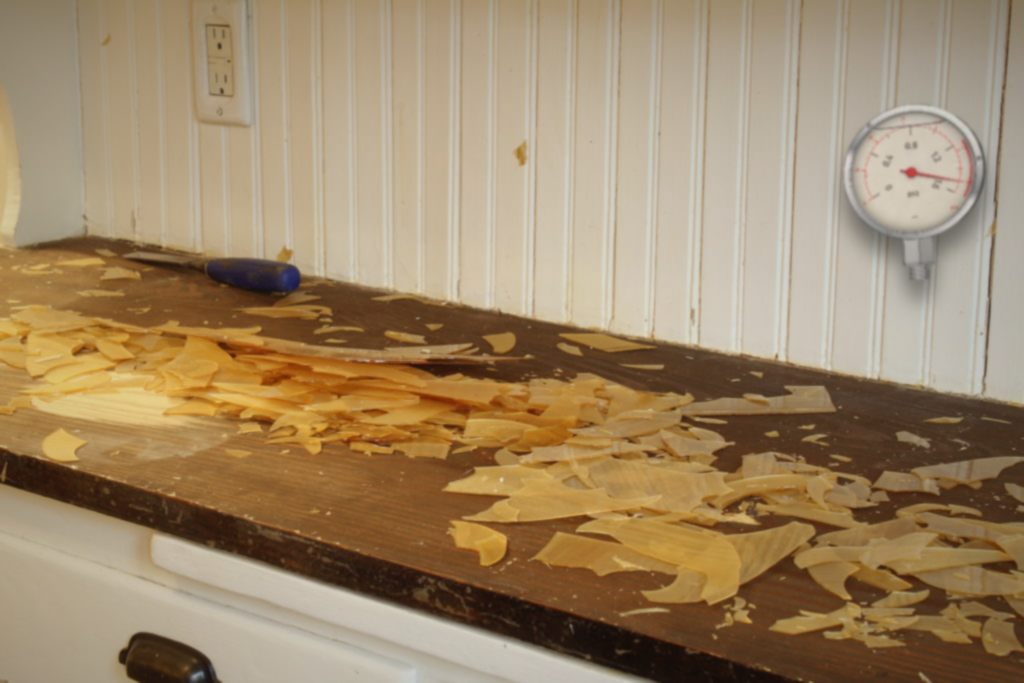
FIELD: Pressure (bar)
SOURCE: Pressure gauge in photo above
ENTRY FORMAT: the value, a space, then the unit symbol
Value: 1.5 bar
